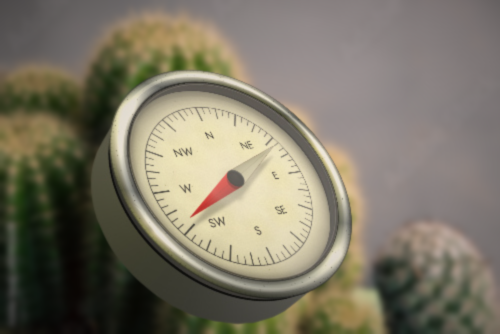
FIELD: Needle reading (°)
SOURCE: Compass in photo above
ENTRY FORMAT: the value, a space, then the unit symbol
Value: 245 °
